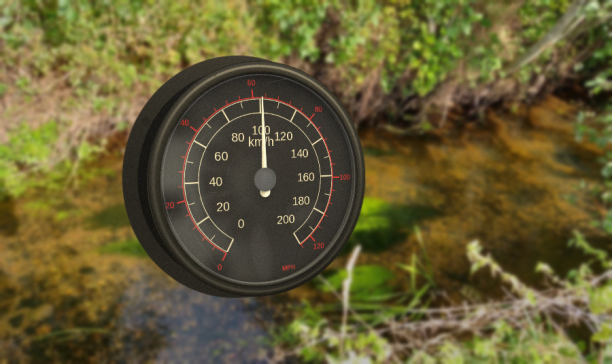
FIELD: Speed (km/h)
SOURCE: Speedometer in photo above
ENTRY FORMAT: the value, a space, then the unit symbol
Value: 100 km/h
